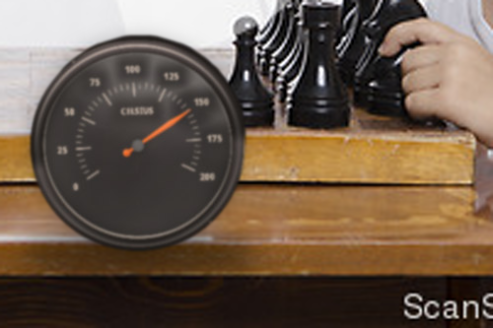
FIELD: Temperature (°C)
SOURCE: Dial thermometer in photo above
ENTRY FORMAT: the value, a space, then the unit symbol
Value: 150 °C
